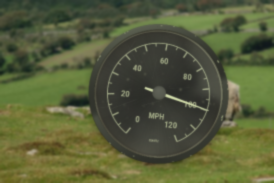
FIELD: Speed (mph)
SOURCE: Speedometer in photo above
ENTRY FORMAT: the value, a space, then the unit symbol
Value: 100 mph
